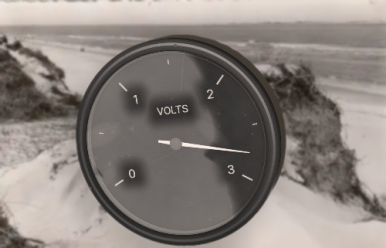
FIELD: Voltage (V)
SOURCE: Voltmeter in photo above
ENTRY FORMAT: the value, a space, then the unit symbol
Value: 2.75 V
